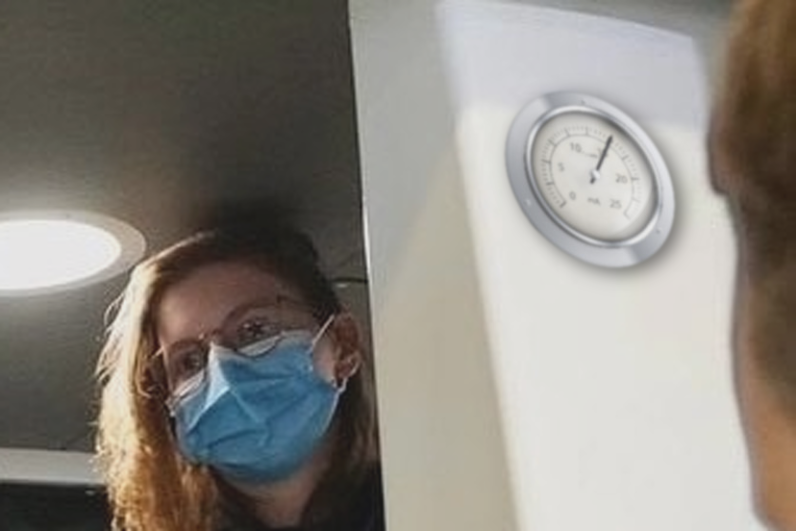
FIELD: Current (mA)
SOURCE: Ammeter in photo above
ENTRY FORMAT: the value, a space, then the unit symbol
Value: 15 mA
